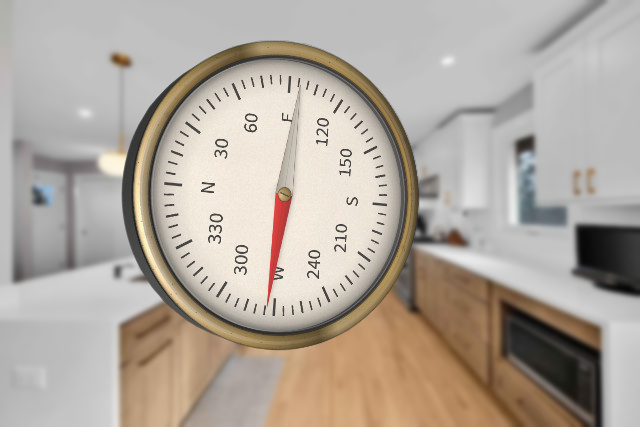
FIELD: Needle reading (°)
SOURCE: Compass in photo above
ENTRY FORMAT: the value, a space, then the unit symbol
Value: 275 °
